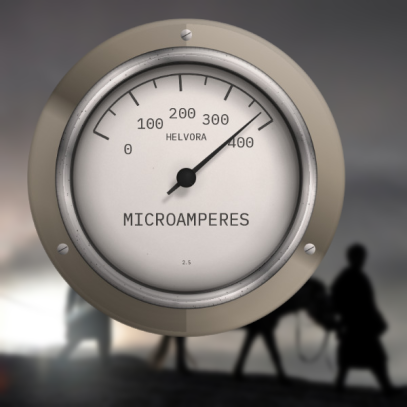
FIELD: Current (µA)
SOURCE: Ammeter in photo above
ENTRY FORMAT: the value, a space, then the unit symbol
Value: 375 µA
